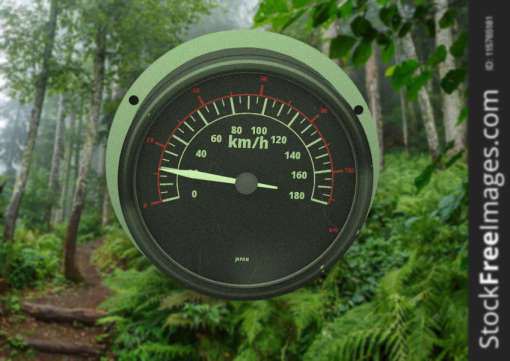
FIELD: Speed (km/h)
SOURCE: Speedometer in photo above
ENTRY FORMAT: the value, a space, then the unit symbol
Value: 20 km/h
